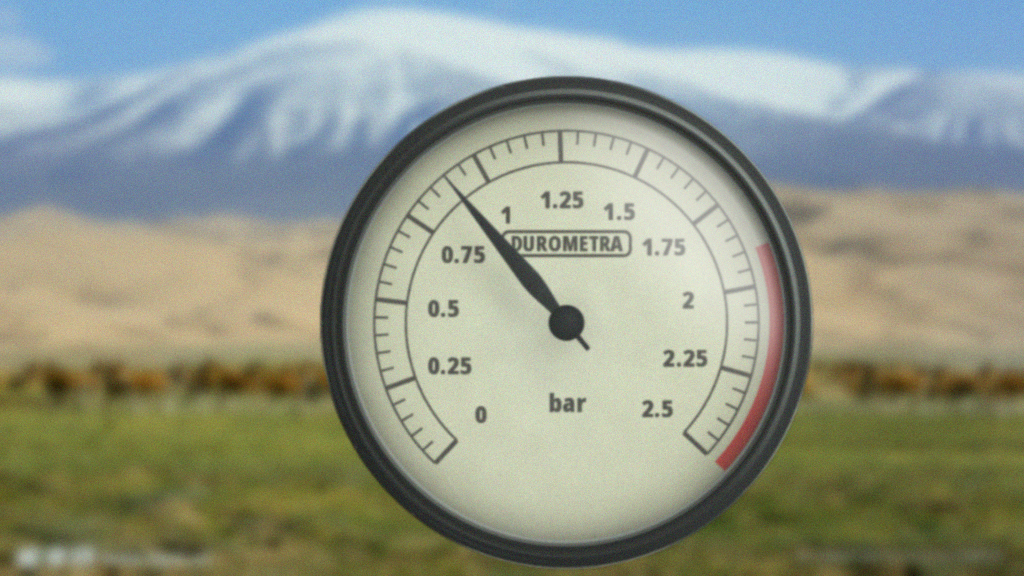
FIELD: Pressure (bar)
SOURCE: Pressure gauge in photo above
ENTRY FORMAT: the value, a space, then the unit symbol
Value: 0.9 bar
